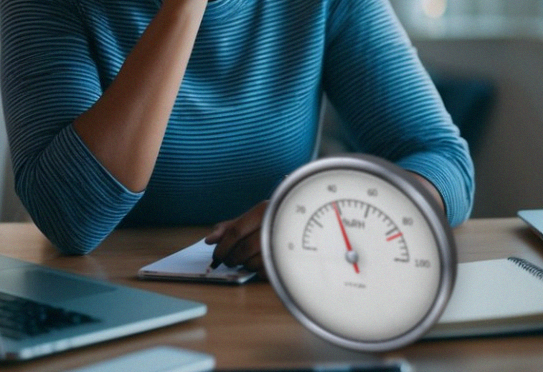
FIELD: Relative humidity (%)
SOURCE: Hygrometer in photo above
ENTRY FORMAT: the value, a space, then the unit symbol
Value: 40 %
